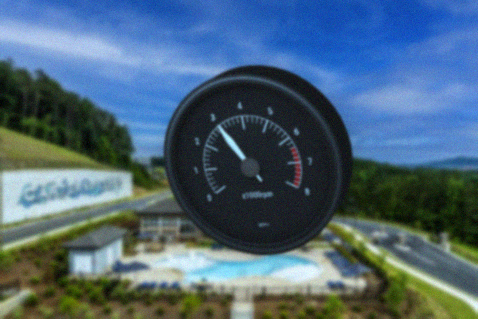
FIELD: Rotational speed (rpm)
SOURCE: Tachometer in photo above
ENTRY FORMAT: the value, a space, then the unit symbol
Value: 3000 rpm
